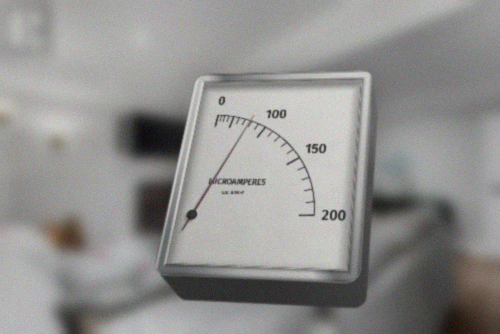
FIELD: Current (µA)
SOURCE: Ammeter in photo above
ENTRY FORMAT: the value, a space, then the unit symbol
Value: 80 µA
